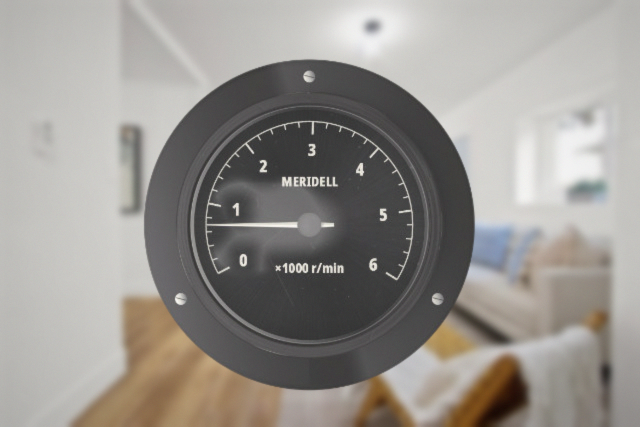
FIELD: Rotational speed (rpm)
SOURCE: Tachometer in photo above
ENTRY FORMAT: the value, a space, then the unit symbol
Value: 700 rpm
